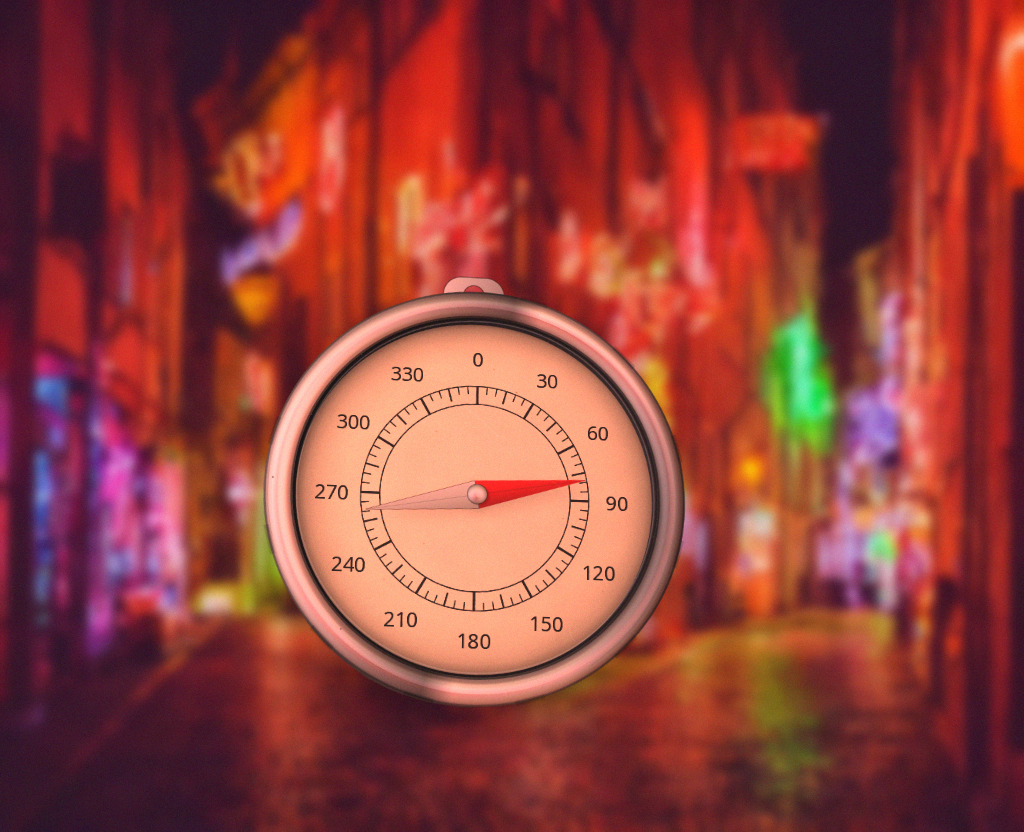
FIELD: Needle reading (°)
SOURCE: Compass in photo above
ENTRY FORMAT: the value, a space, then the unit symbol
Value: 80 °
